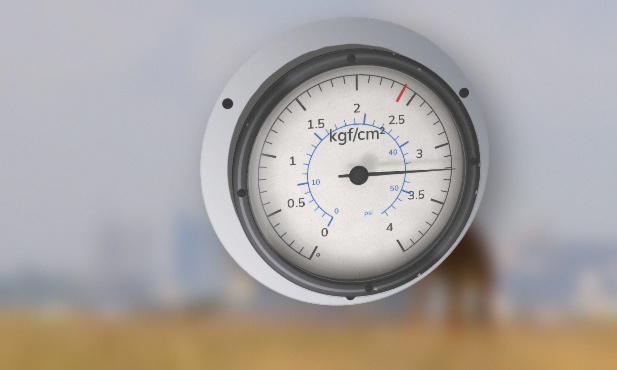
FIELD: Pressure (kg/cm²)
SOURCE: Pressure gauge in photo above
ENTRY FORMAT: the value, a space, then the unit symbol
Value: 3.2 kg/cm²
